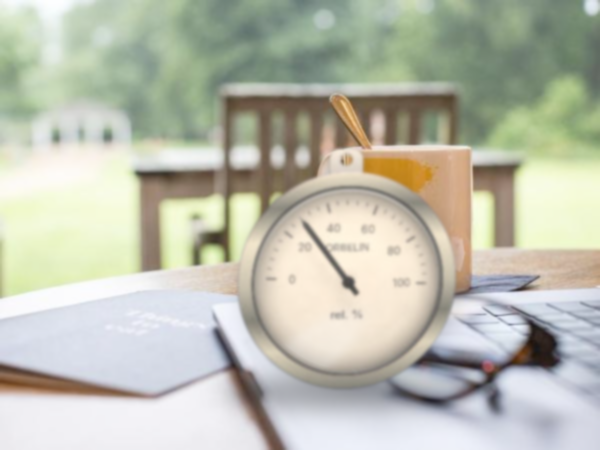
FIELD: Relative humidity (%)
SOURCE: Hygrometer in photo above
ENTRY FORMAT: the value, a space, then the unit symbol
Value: 28 %
